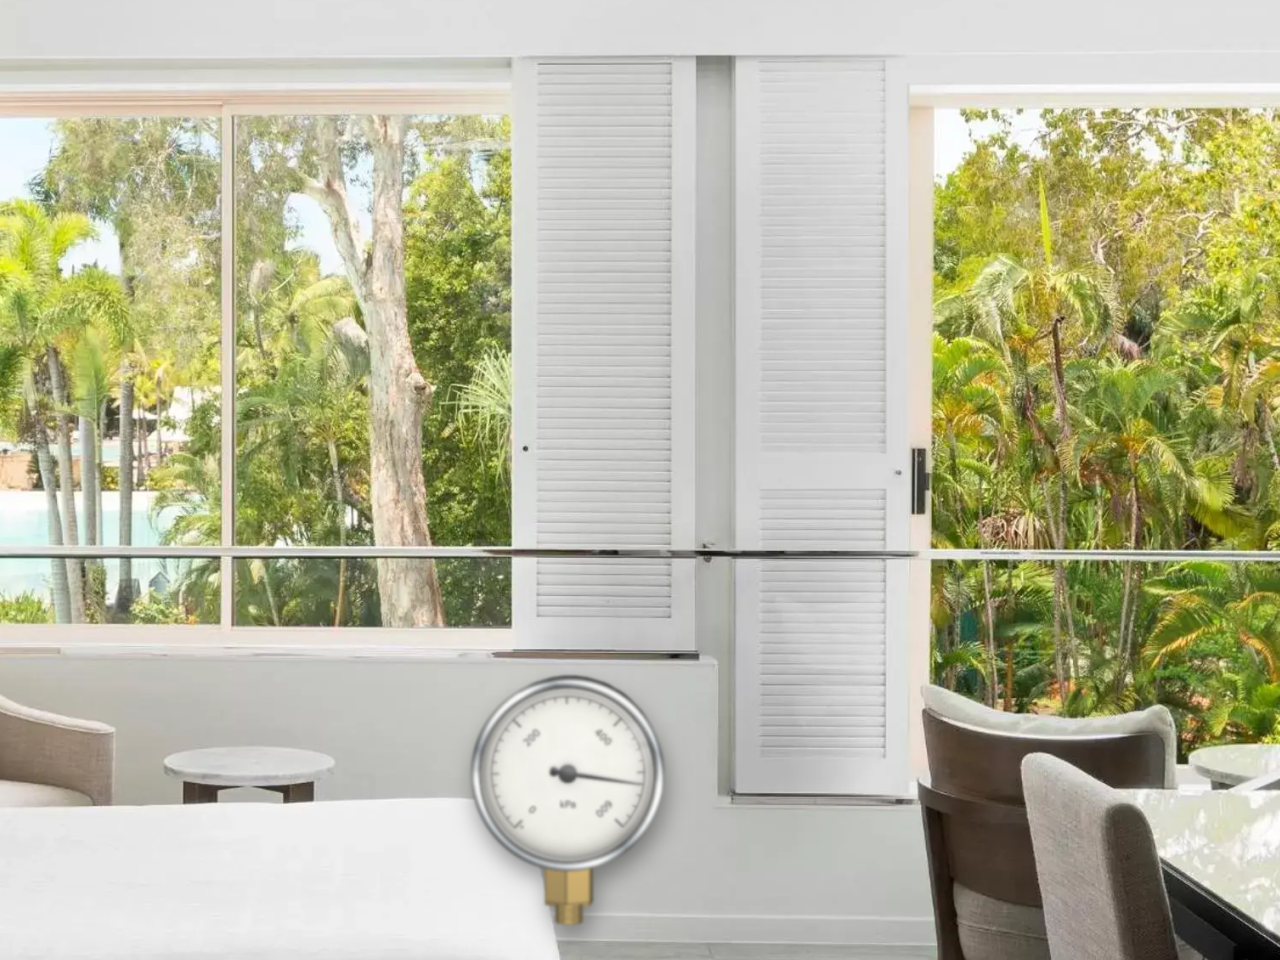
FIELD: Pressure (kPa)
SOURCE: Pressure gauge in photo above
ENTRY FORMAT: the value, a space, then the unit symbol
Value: 520 kPa
